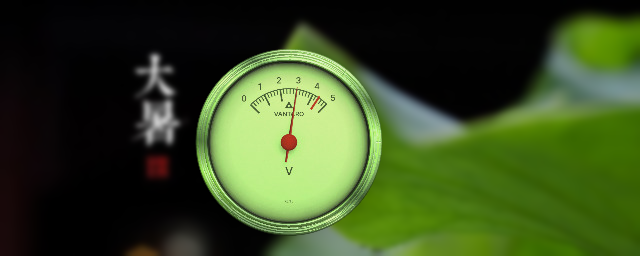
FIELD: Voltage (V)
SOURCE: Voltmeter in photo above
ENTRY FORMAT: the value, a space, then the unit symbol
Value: 3 V
